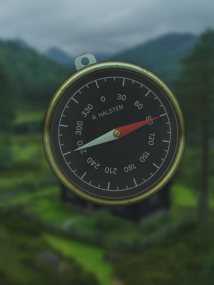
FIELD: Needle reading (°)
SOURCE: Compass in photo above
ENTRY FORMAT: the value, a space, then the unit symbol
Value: 90 °
